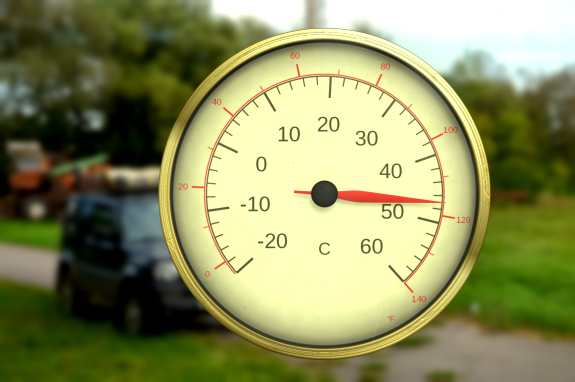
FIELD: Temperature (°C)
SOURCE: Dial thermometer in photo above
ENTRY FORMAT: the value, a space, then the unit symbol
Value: 47 °C
